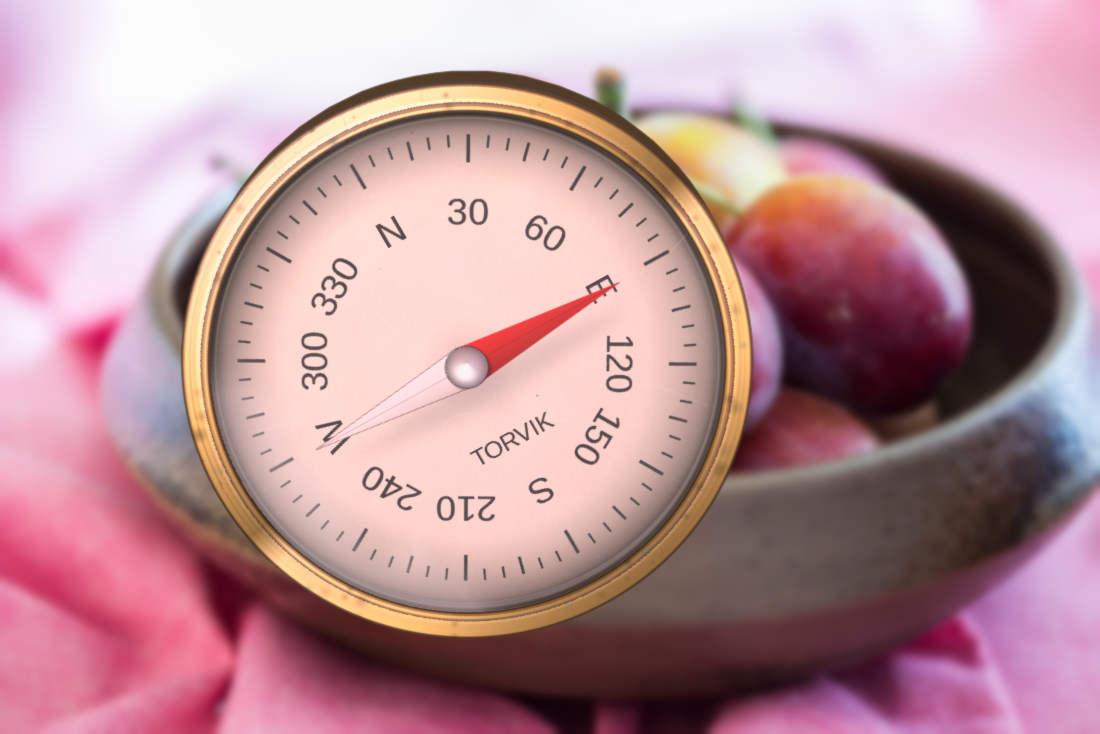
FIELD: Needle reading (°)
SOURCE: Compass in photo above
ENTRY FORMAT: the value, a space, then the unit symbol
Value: 90 °
